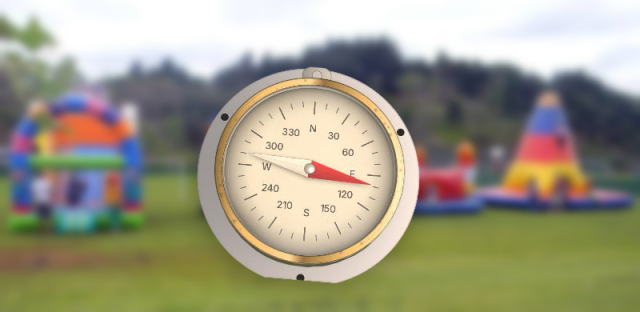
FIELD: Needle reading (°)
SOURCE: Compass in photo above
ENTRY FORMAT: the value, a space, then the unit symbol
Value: 100 °
